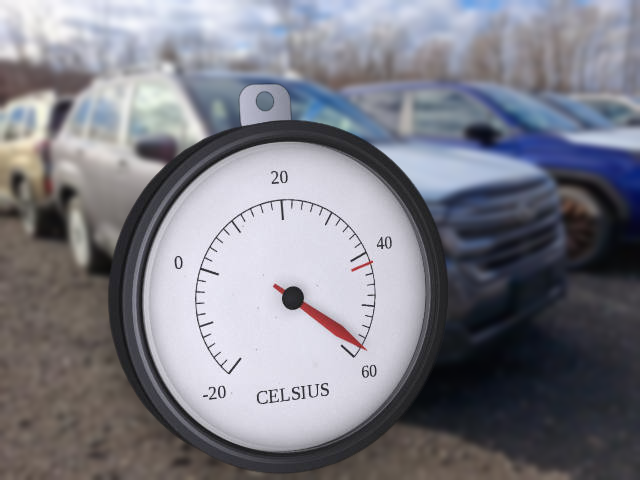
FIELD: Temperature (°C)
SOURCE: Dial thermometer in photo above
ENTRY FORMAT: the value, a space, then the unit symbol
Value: 58 °C
